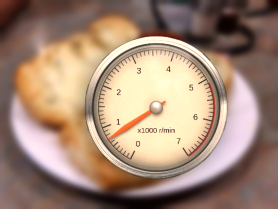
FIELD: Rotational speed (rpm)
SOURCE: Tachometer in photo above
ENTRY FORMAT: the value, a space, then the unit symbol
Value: 700 rpm
